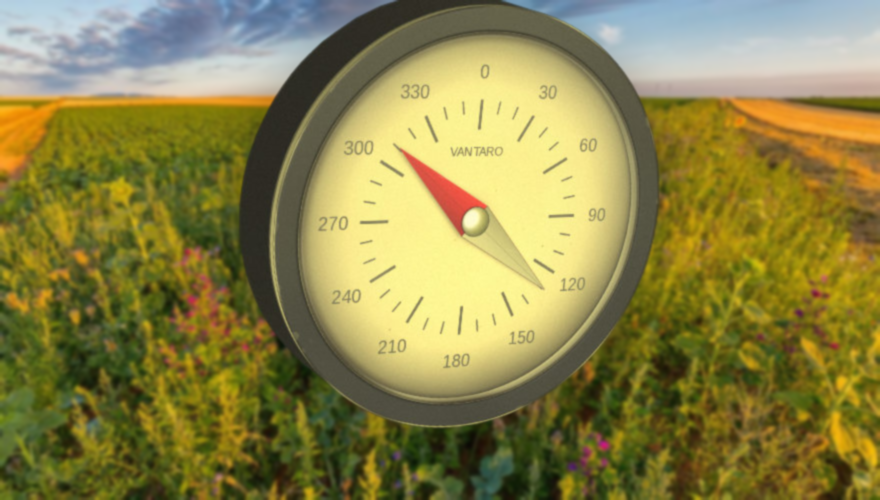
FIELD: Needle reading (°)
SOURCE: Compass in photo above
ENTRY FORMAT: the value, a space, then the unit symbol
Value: 310 °
